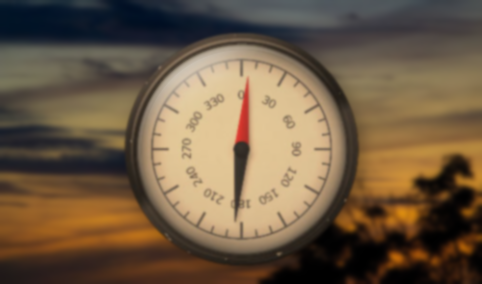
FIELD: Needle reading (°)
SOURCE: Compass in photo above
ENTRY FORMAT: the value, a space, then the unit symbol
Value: 5 °
